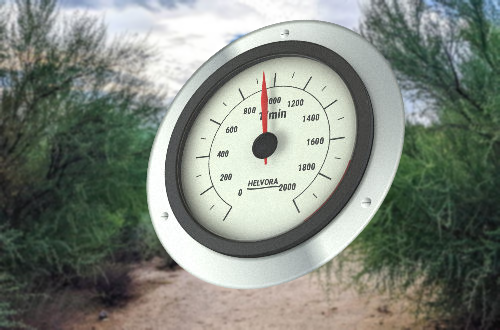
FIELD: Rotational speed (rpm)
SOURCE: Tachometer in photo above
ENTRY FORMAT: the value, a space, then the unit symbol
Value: 950 rpm
